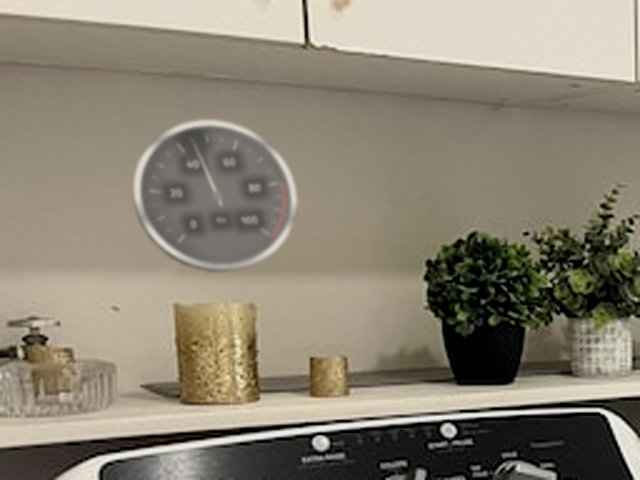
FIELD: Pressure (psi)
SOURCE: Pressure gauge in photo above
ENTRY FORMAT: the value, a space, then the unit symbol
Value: 45 psi
